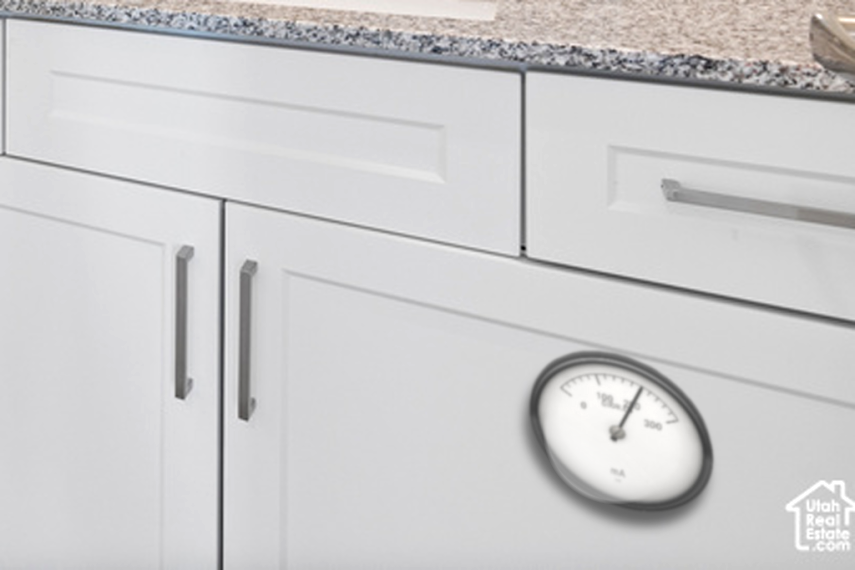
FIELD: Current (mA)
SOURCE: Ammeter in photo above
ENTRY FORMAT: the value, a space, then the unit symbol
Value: 200 mA
